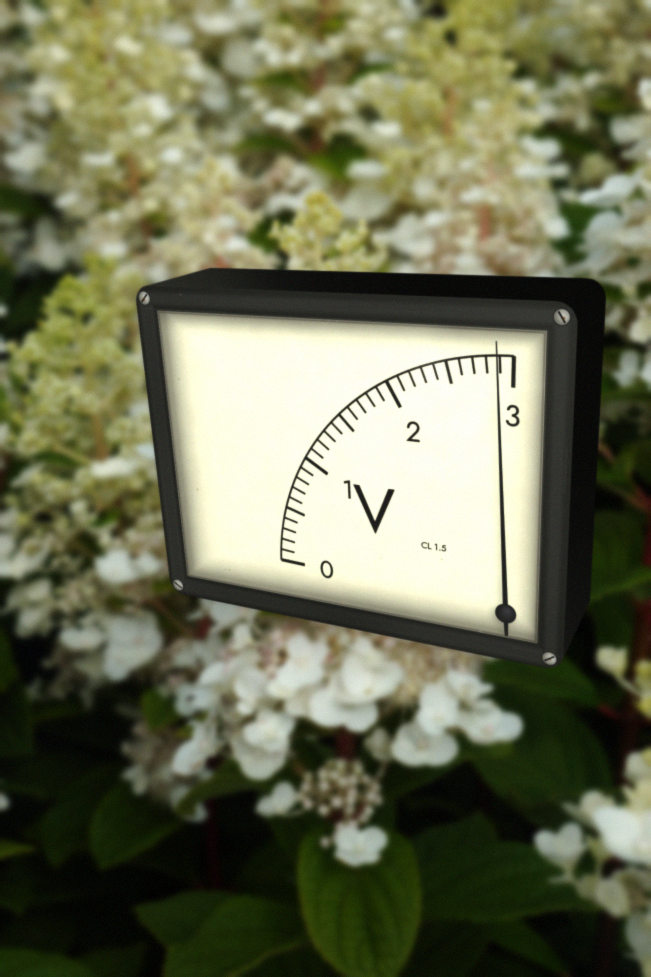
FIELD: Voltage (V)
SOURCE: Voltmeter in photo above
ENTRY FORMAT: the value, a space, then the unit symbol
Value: 2.9 V
